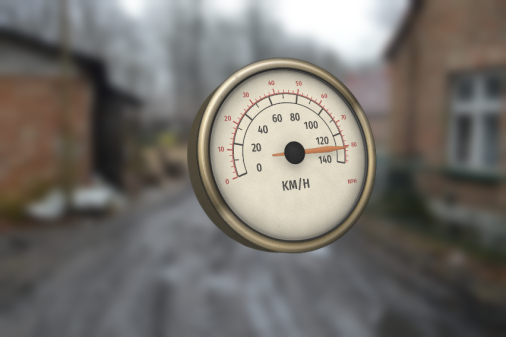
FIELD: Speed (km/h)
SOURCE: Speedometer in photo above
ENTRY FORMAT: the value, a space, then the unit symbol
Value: 130 km/h
